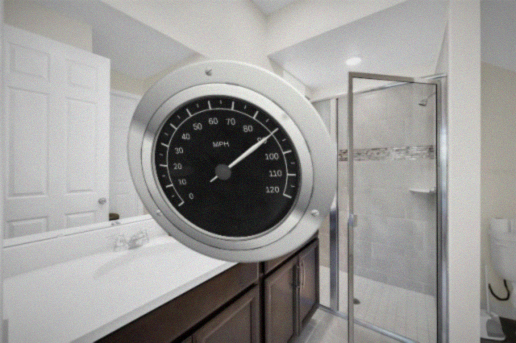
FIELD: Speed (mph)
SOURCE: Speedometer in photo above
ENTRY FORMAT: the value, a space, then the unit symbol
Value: 90 mph
